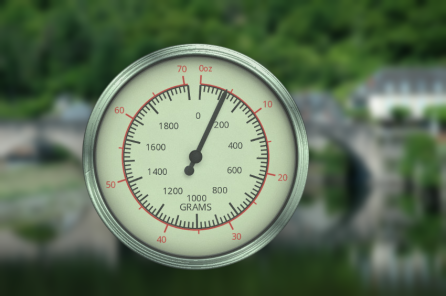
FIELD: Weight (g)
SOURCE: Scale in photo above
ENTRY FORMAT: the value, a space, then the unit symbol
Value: 120 g
